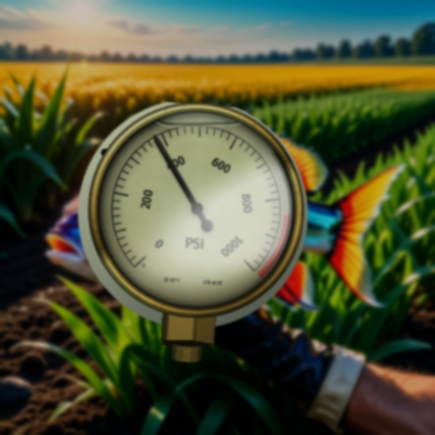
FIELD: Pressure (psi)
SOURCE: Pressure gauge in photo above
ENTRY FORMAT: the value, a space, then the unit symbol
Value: 380 psi
